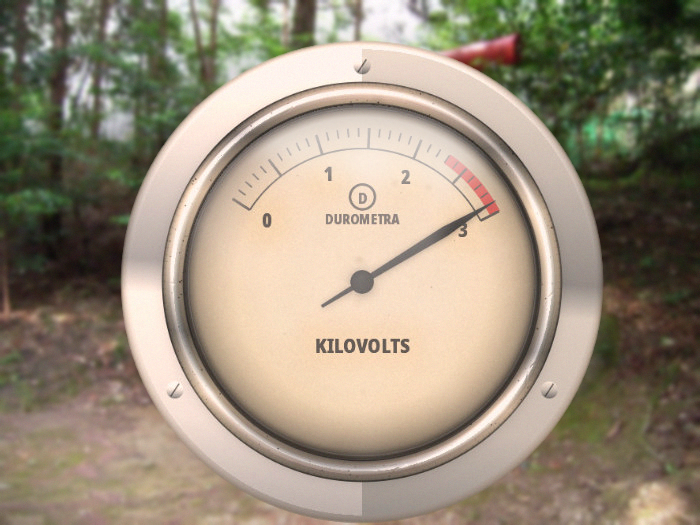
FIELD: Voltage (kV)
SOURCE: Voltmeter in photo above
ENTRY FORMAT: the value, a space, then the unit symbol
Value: 2.9 kV
